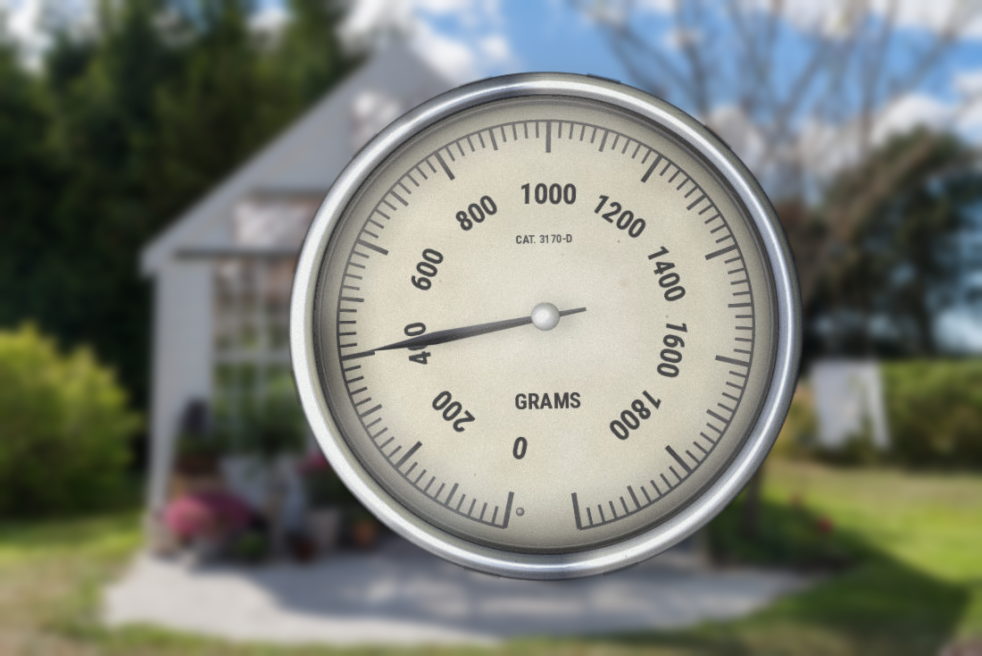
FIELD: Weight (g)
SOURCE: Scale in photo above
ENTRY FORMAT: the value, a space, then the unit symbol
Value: 400 g
